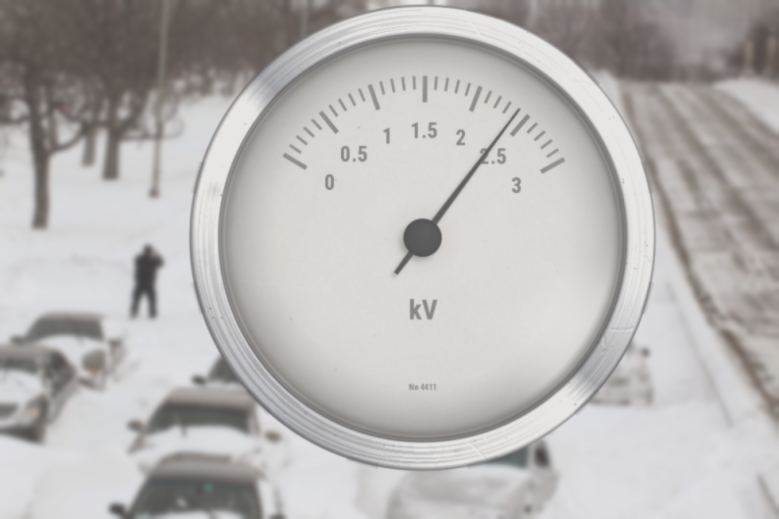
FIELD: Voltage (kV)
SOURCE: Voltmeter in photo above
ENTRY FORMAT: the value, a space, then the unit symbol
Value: 2.4 kV
